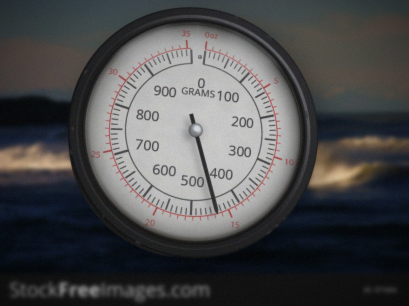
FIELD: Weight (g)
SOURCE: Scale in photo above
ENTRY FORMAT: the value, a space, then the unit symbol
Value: 450 g
